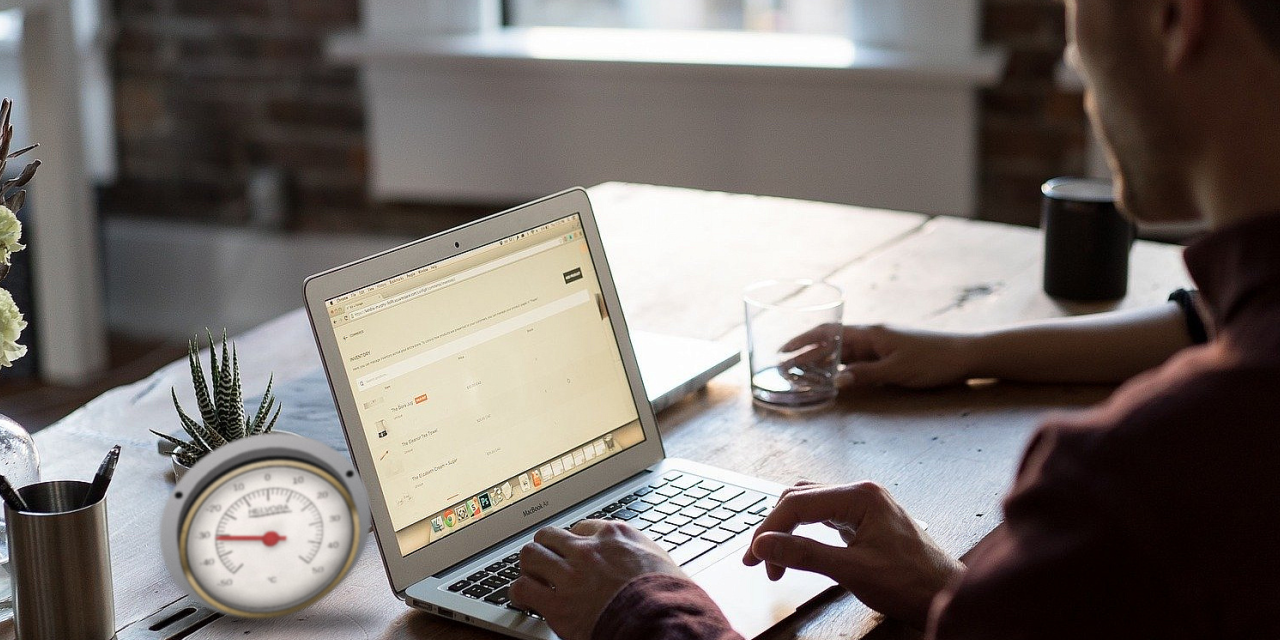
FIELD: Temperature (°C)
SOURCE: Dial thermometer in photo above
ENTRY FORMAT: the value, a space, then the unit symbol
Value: -30 °C
